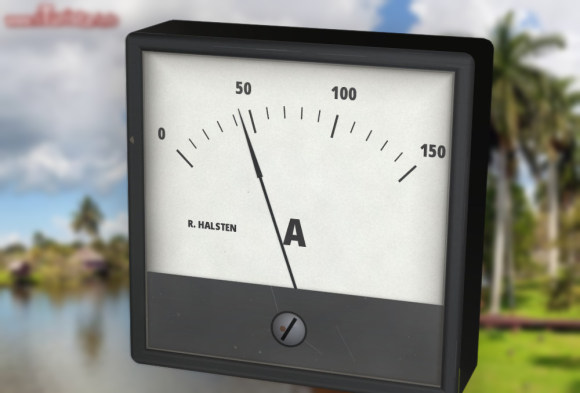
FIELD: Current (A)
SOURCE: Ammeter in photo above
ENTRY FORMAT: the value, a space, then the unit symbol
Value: 45 A
